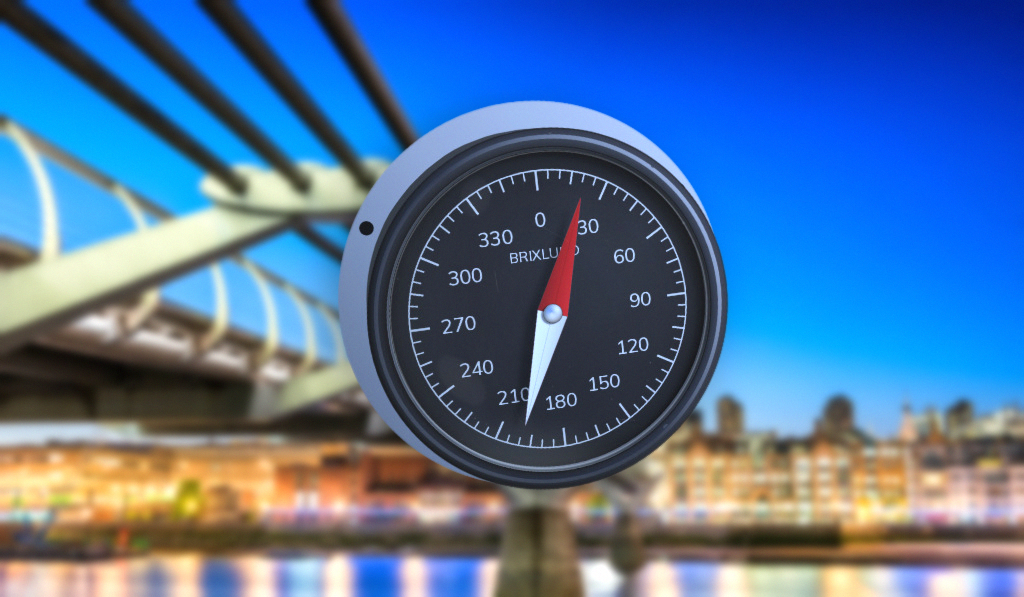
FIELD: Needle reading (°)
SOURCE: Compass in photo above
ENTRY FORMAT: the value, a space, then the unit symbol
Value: 20 °
